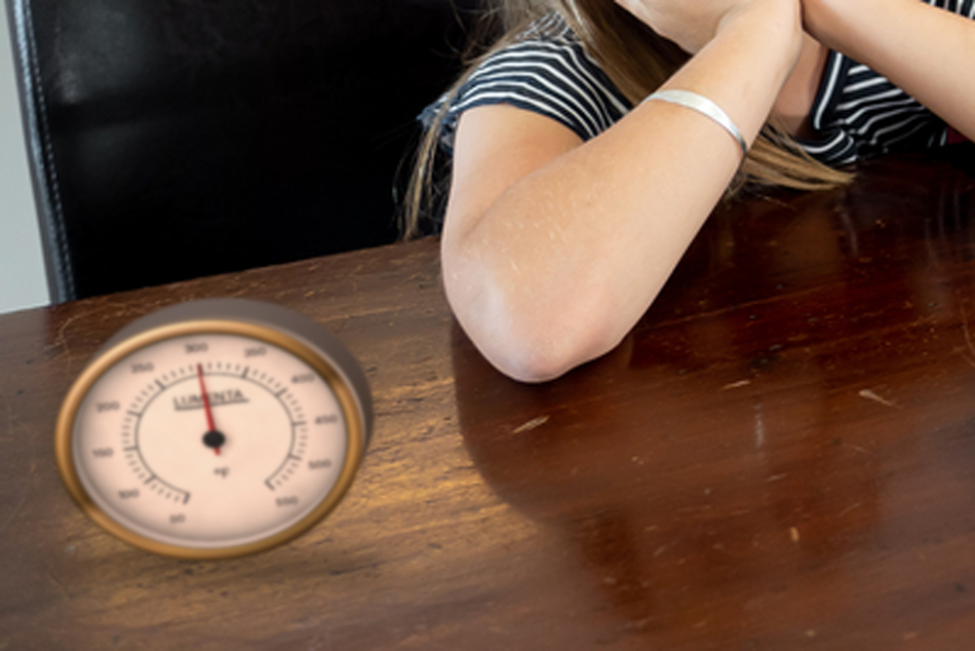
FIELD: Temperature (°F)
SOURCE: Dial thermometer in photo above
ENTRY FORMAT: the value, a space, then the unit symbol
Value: 300 °F
